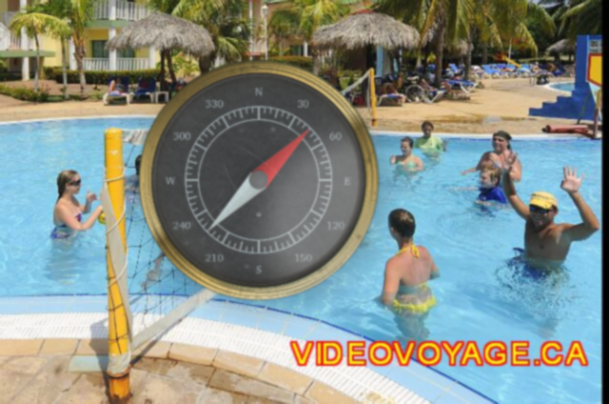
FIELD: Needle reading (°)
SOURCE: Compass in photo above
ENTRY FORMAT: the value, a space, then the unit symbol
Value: 45 °
